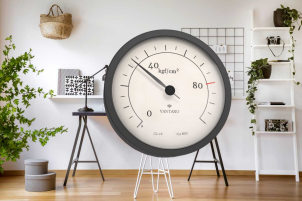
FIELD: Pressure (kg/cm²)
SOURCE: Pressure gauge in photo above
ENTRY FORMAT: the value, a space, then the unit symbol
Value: 32.5 kg/cm²
